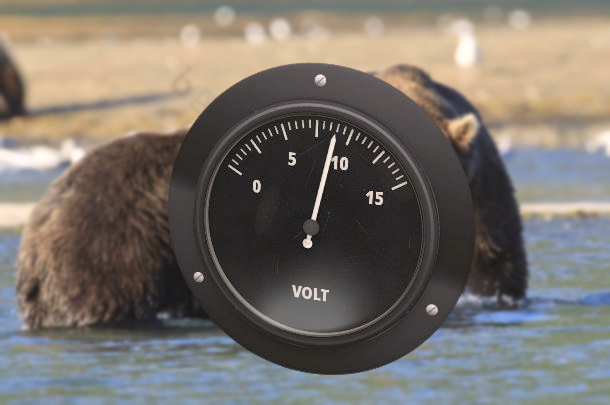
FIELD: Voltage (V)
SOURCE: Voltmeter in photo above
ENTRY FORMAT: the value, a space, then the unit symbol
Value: 9 V
